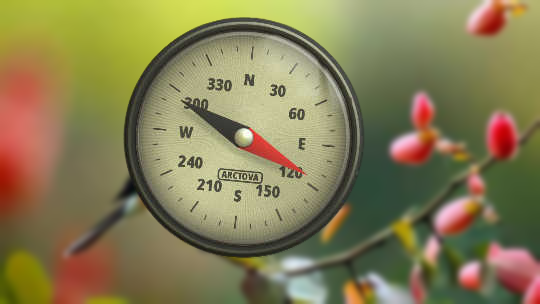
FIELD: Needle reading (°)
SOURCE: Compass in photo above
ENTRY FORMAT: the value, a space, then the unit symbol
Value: 115 °
